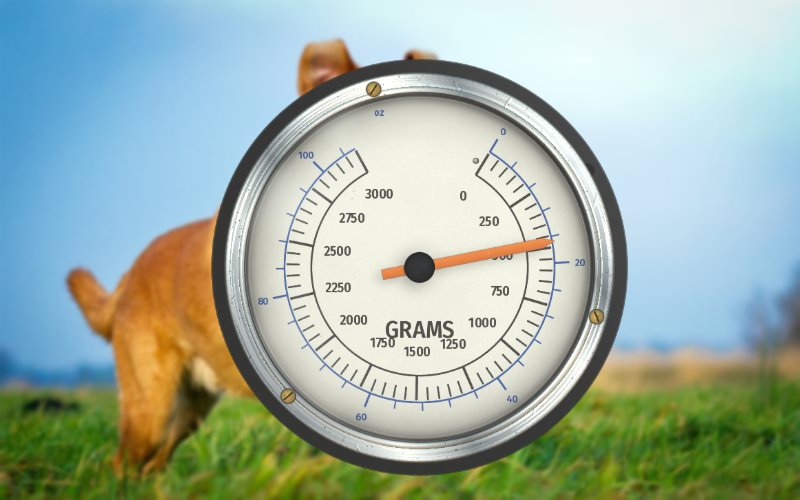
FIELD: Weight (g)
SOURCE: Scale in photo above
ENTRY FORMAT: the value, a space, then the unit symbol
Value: 475 g
